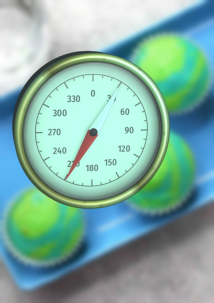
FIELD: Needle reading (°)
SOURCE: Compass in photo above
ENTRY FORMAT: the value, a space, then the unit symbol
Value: 210 °
